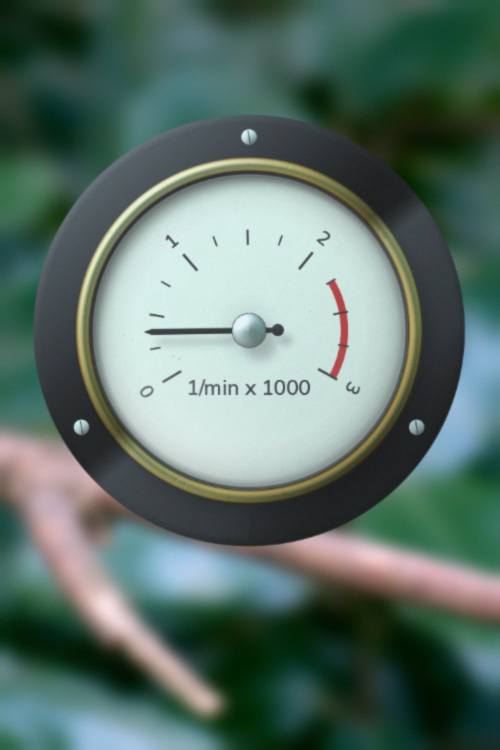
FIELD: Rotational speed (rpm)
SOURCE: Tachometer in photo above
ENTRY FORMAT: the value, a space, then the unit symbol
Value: 375 rpm
